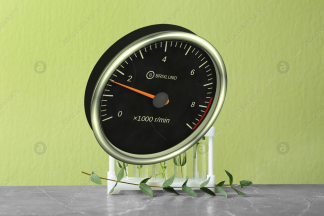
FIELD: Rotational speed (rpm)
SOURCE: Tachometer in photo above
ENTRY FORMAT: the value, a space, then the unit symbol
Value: 1600 rpm
